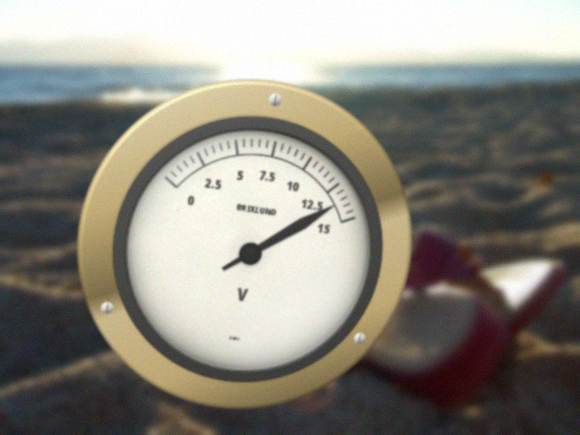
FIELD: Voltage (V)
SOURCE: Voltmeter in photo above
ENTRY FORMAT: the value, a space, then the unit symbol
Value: 13.5 V
